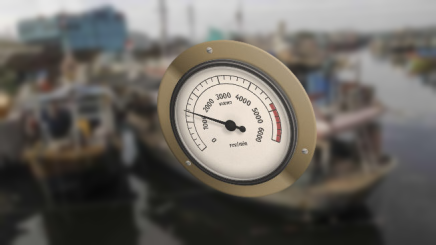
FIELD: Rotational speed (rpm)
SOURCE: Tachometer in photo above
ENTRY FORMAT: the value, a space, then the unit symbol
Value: 1400 rpm
